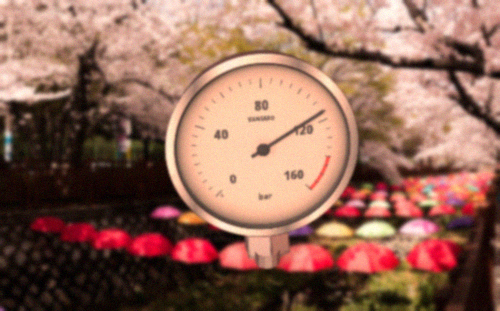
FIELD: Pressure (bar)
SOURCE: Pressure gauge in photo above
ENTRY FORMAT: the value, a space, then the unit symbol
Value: 115 bar
